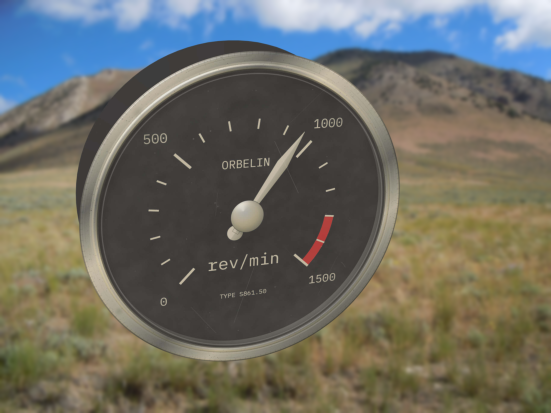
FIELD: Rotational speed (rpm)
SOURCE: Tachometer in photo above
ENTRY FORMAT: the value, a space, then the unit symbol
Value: 950 rpm
